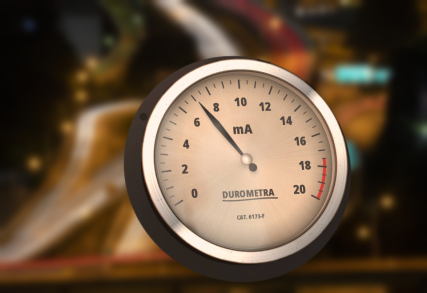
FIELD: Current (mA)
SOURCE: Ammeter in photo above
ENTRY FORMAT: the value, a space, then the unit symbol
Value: 7 mA
